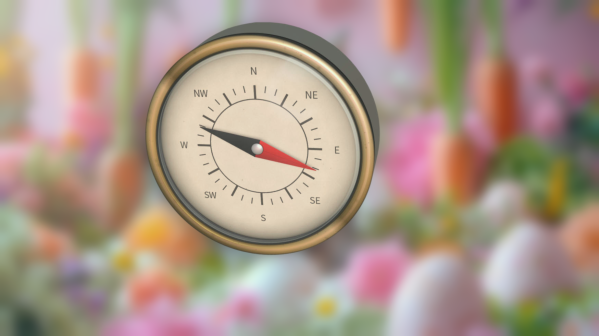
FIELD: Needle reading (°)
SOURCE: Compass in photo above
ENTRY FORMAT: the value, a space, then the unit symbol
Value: 110 °
